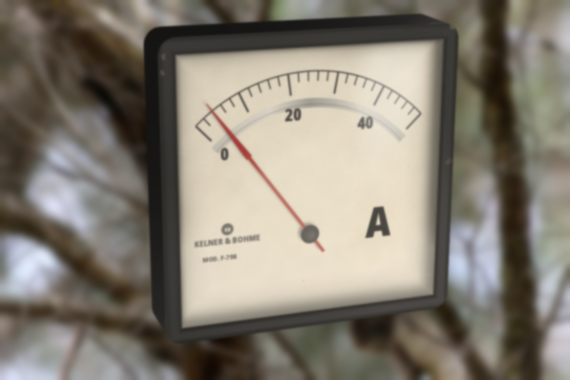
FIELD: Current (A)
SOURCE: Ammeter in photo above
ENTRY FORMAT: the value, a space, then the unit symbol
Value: 4 A
